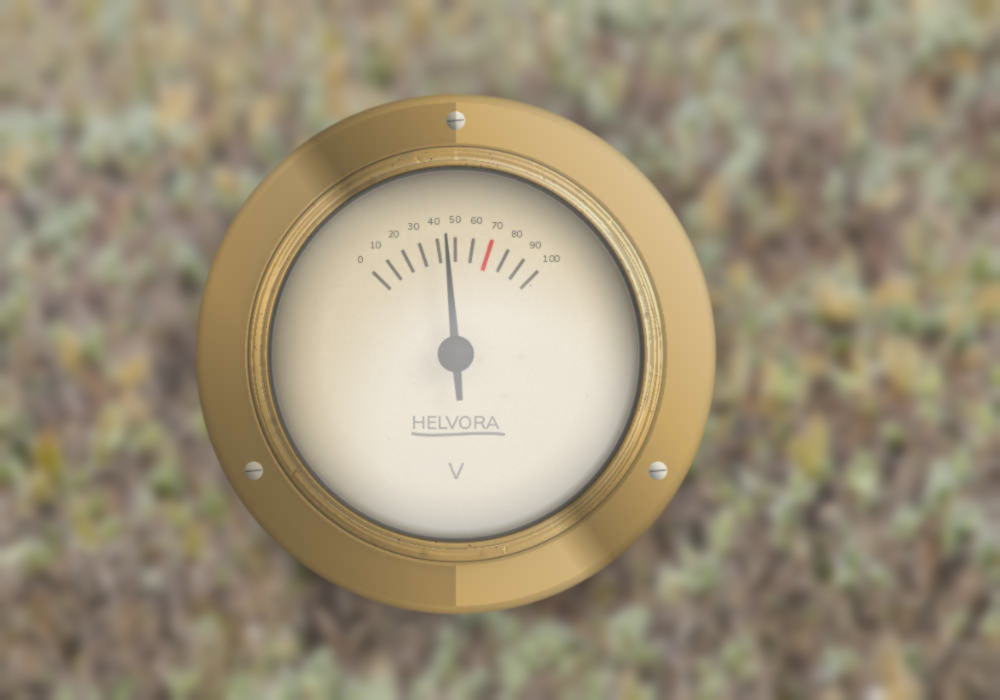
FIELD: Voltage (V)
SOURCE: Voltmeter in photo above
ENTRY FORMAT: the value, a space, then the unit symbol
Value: 45 V
